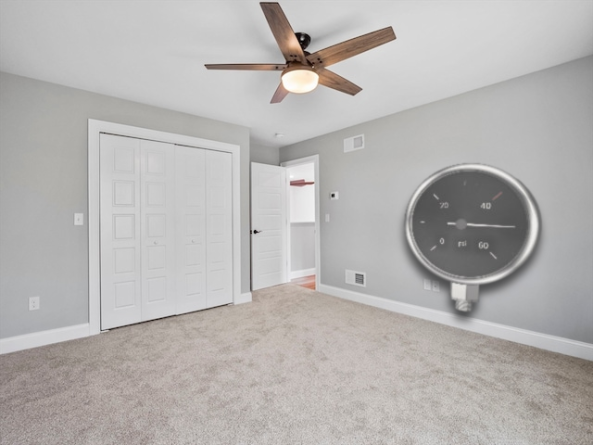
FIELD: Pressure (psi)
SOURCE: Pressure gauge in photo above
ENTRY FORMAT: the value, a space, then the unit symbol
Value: 50 psi
